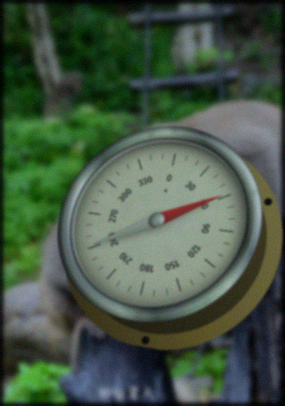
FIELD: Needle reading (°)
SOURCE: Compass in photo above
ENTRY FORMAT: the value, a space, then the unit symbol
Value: 60 °
